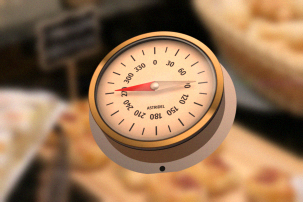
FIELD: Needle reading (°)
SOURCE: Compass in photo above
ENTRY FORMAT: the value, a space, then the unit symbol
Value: 270 °
